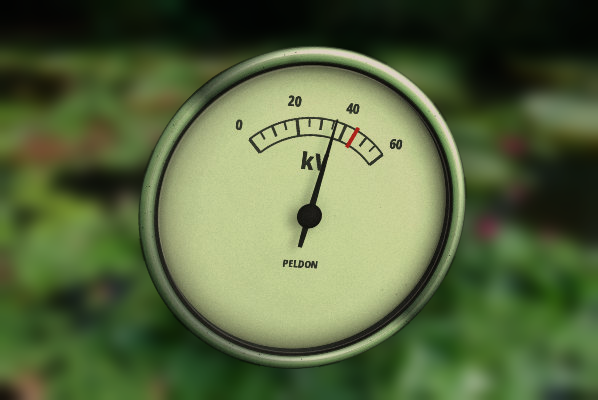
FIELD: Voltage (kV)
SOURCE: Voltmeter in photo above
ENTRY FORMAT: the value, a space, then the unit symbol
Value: 35 kV
